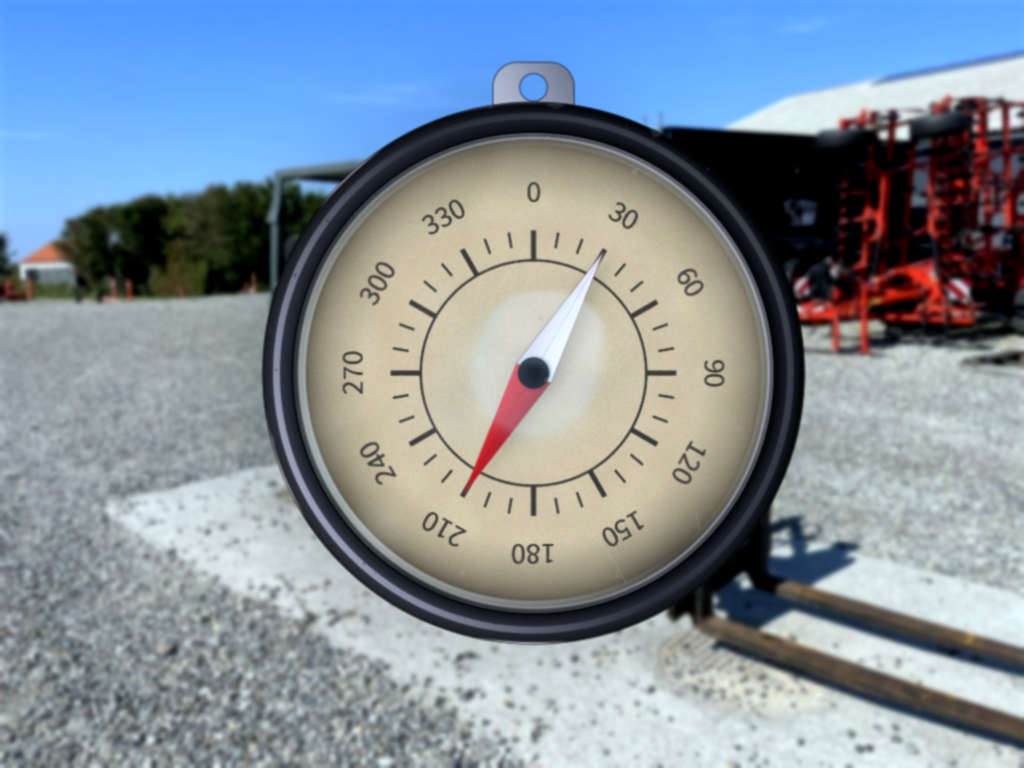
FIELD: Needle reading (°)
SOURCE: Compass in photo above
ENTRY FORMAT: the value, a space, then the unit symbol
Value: 210 °
